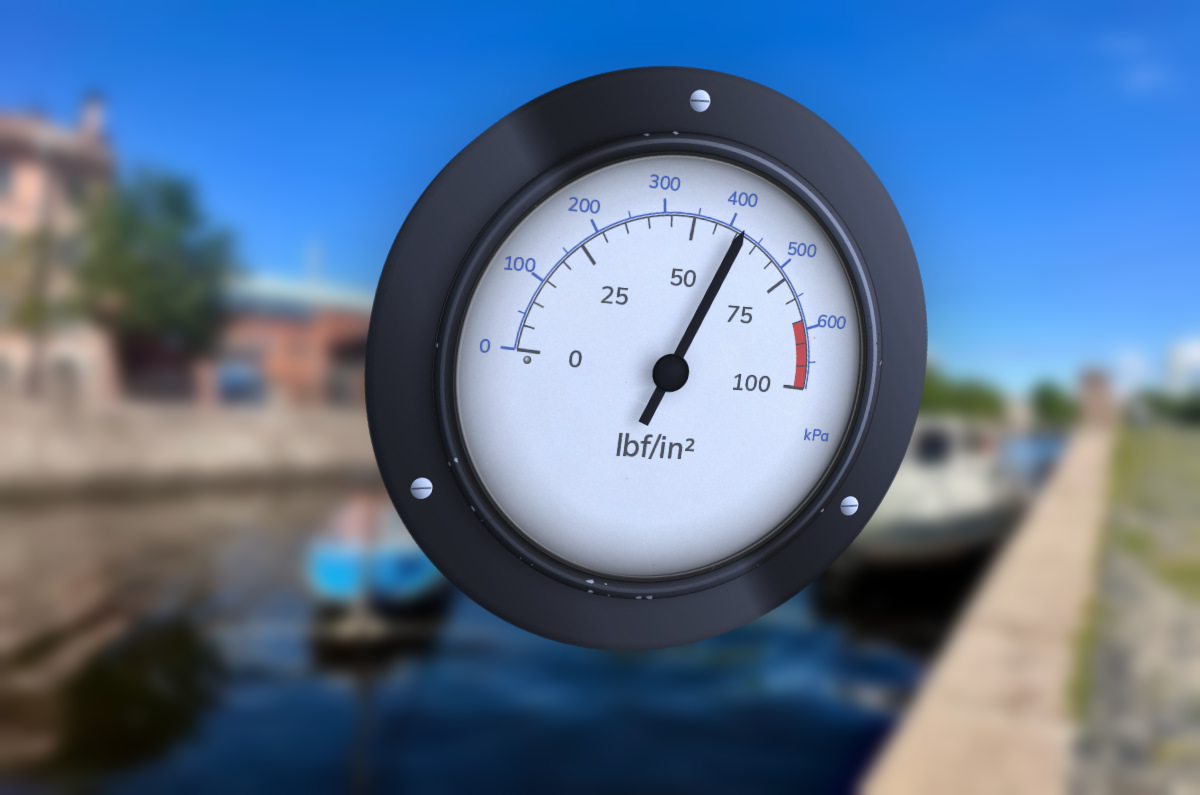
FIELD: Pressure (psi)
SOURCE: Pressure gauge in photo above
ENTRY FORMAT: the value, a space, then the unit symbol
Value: 60 psi
